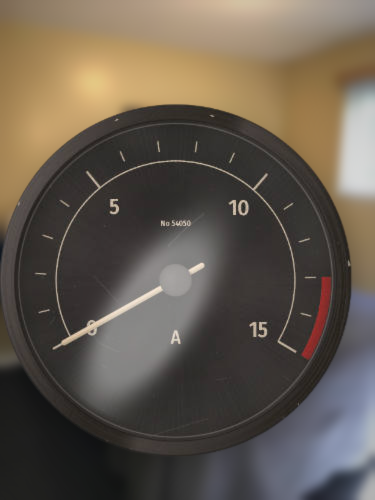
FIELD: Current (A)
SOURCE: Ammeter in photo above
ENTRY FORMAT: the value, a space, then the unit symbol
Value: 0 A
